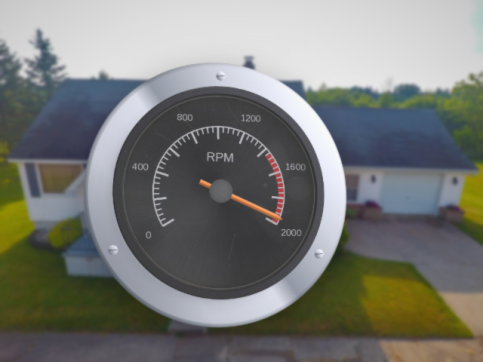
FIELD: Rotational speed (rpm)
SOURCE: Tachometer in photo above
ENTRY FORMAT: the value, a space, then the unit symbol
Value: 1960 rpm
